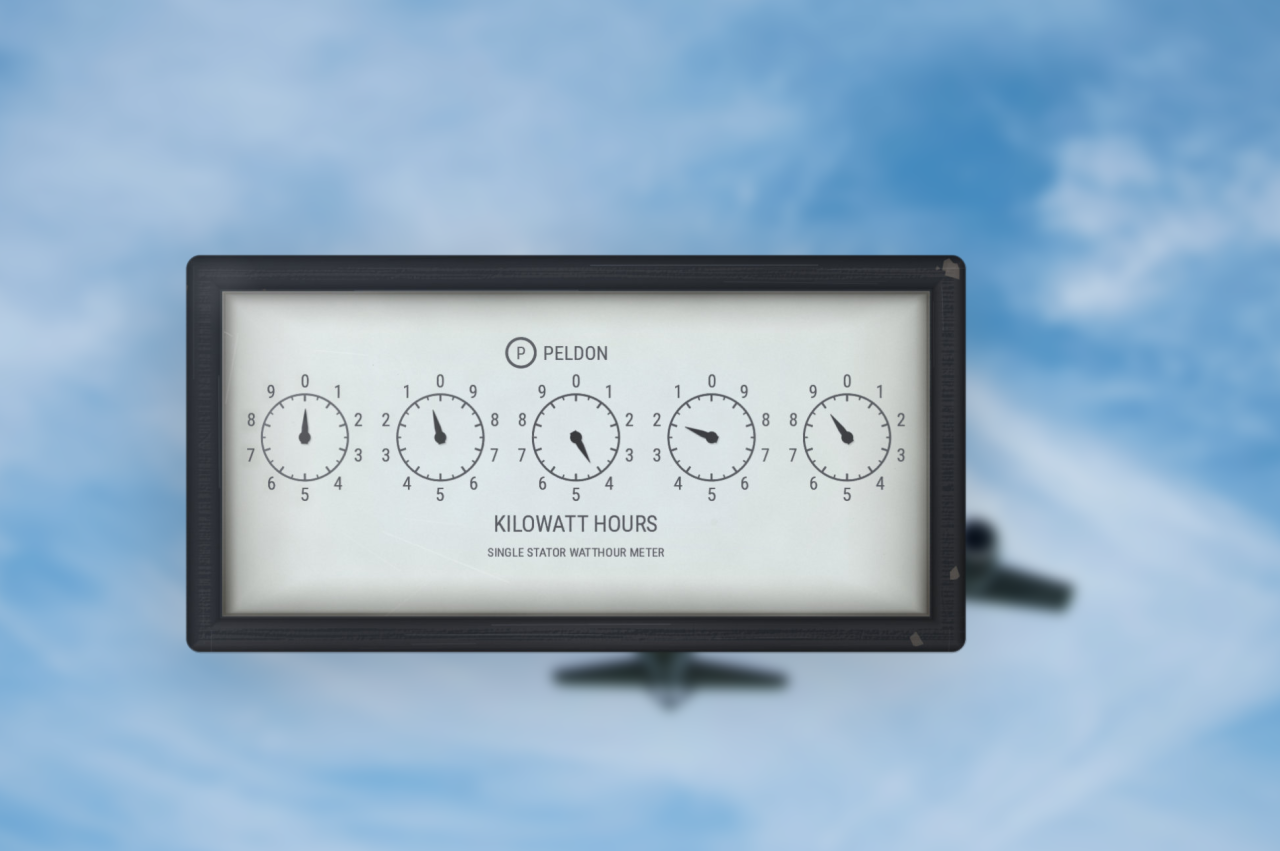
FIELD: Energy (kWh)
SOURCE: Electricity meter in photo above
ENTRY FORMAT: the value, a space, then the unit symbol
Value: 419 kWh
